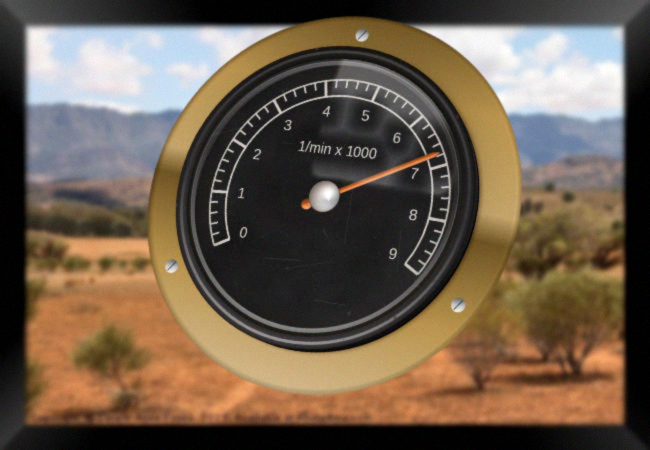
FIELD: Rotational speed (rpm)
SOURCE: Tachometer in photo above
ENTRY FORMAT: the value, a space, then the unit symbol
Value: 6800 rpm
